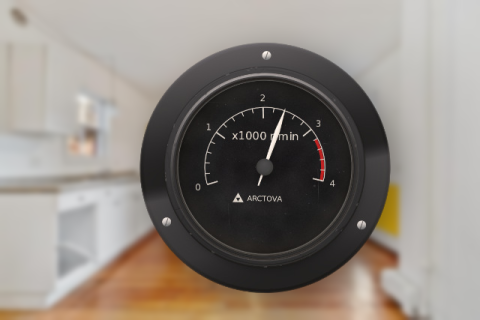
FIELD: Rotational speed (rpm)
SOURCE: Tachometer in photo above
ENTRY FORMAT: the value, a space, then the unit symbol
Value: 2400 rpm
